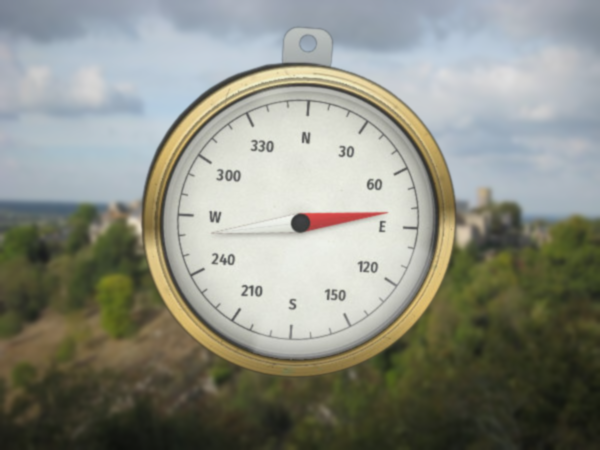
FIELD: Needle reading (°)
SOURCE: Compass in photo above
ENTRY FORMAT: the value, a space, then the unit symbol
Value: 80 °
